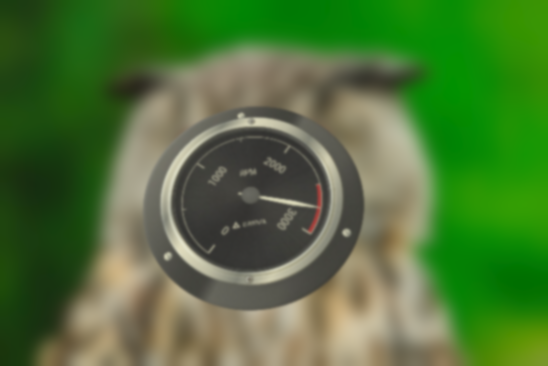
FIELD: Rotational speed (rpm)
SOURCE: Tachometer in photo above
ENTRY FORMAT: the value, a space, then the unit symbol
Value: 2750 rpm
